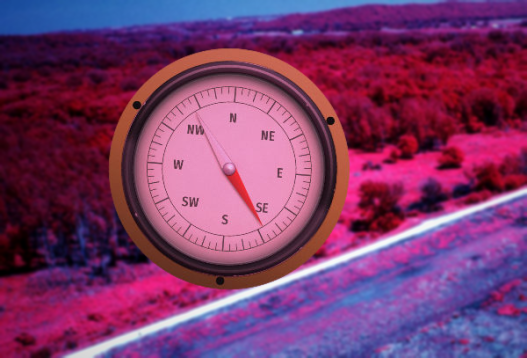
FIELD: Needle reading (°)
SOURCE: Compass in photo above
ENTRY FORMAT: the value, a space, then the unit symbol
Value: 145 °
